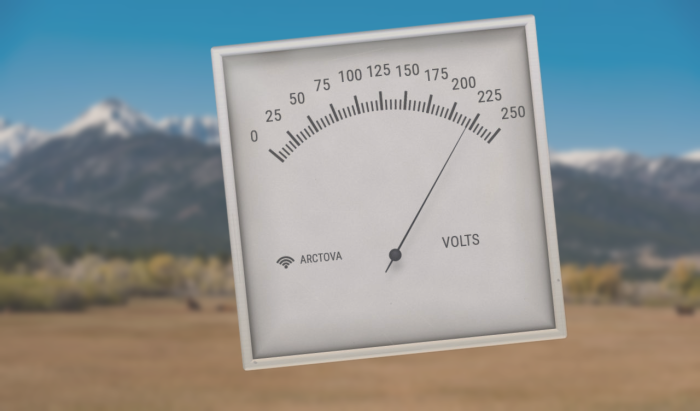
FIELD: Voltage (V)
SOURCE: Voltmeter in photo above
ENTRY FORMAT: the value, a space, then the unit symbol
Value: 220 V
